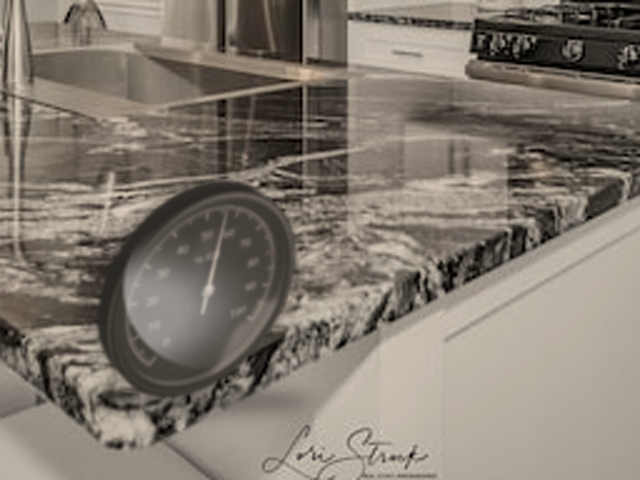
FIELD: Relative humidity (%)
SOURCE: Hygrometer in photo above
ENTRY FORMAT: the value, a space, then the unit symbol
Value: 55 %
